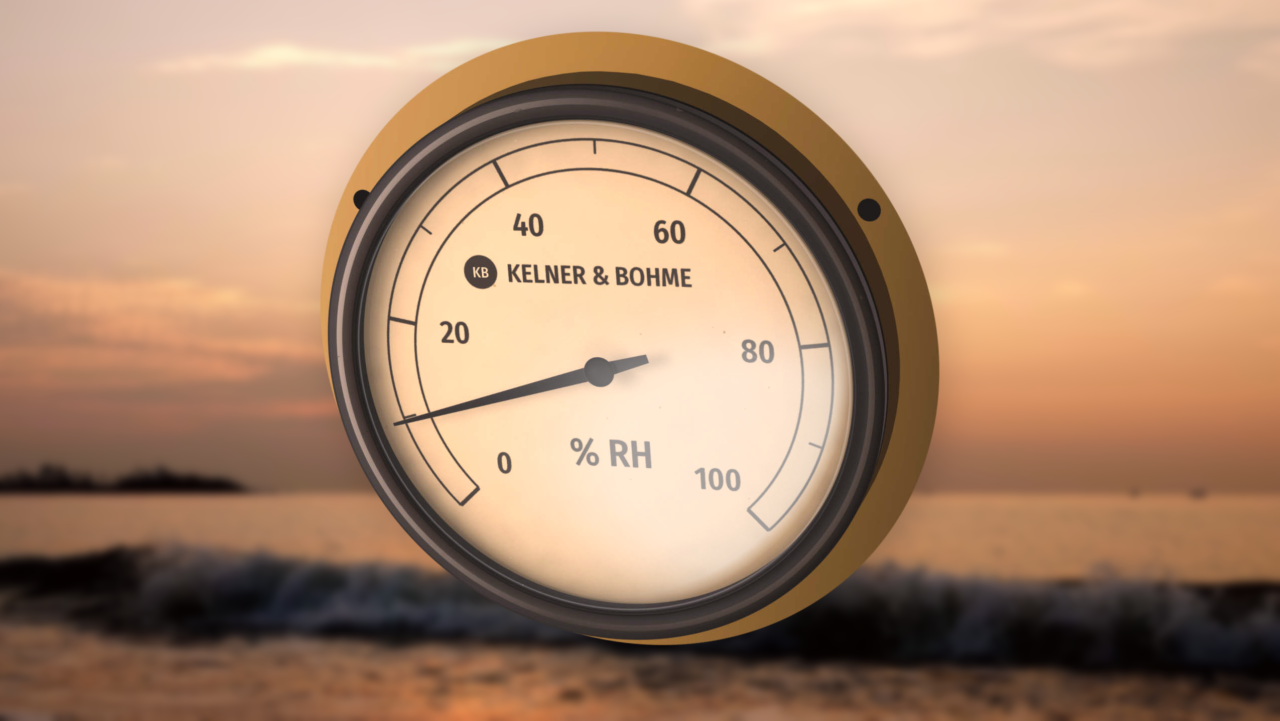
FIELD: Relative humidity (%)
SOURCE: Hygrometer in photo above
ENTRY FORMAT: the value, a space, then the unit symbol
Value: 10 %
